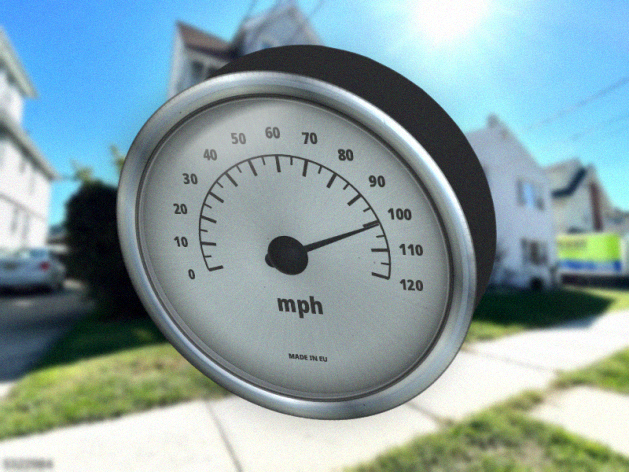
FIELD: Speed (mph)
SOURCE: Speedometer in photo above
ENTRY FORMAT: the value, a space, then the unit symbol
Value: 100 mph
